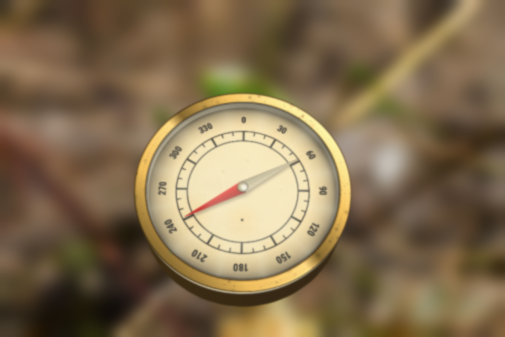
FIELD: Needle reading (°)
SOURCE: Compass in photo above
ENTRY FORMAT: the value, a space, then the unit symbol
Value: 240 °
